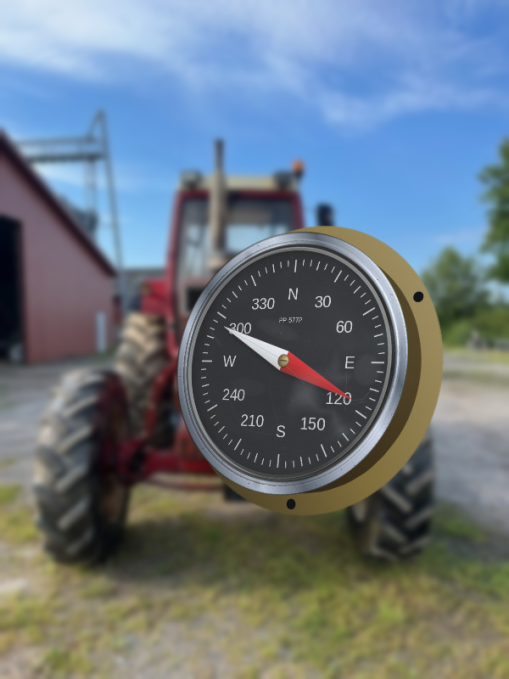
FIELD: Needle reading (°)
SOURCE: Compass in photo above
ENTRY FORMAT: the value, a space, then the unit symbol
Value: 115 °
